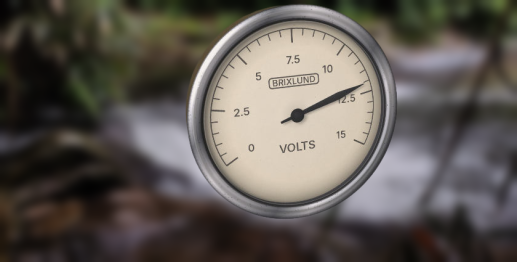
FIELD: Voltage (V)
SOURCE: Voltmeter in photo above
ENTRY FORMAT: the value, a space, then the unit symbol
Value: 12 V
